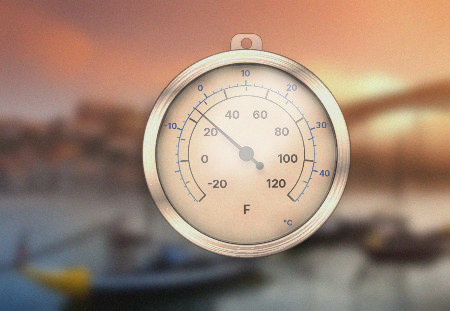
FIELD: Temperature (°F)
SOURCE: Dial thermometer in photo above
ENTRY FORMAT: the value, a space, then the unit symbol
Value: 25 °F
